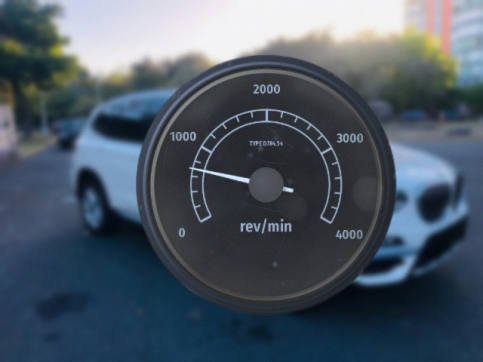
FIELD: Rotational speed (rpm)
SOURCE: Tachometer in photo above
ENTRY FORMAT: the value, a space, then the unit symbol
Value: 700 rpm
